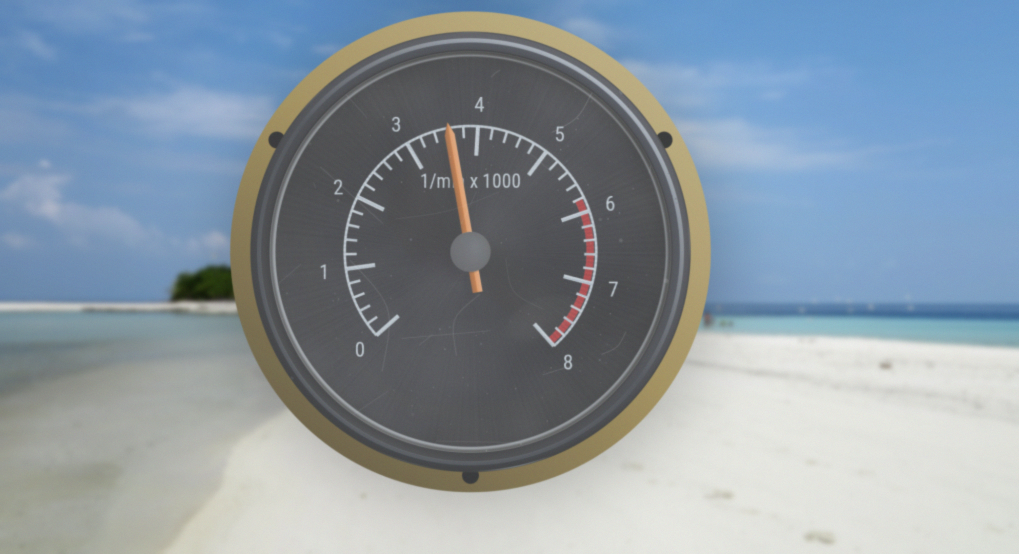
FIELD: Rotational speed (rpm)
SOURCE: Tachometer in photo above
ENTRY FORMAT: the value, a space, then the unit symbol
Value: 3600 rpm
